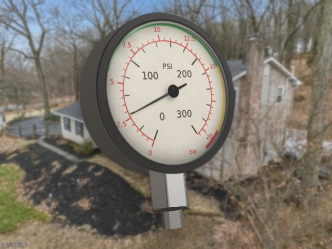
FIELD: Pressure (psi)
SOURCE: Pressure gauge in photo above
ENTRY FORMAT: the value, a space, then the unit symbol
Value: 40 psi
